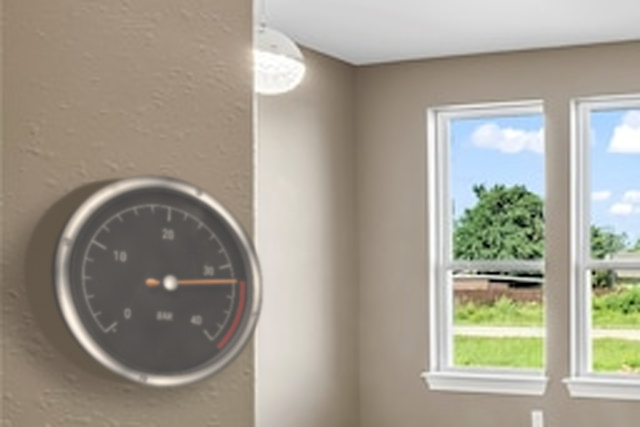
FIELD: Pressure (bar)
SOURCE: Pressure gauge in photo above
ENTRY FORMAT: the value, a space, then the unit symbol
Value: 32 bar
